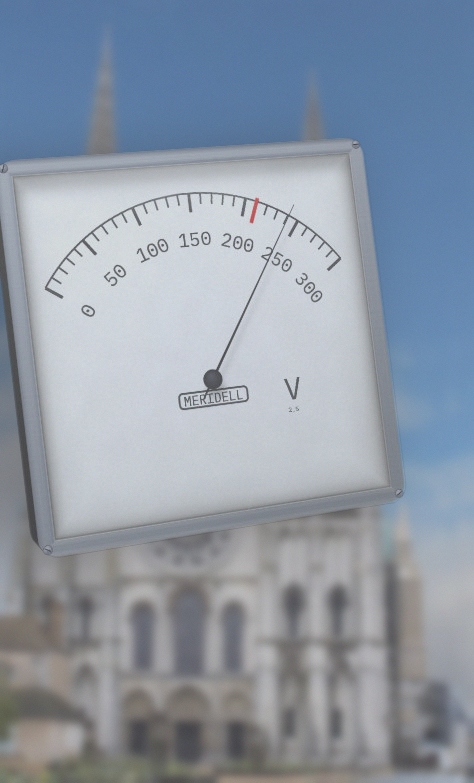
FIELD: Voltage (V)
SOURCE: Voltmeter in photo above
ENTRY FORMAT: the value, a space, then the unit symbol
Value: 240 V
